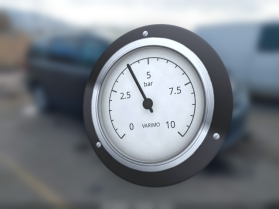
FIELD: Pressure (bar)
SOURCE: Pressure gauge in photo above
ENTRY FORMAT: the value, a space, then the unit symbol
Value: 4 bar
